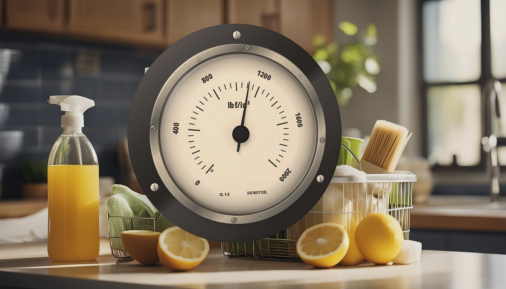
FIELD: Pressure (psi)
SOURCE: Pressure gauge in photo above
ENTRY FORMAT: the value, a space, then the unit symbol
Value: 1100 psi
